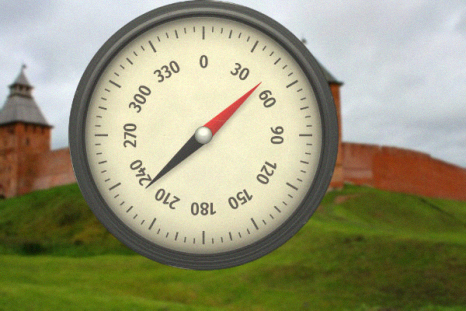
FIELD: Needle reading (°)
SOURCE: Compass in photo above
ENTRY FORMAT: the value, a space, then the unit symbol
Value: 47.5 °
